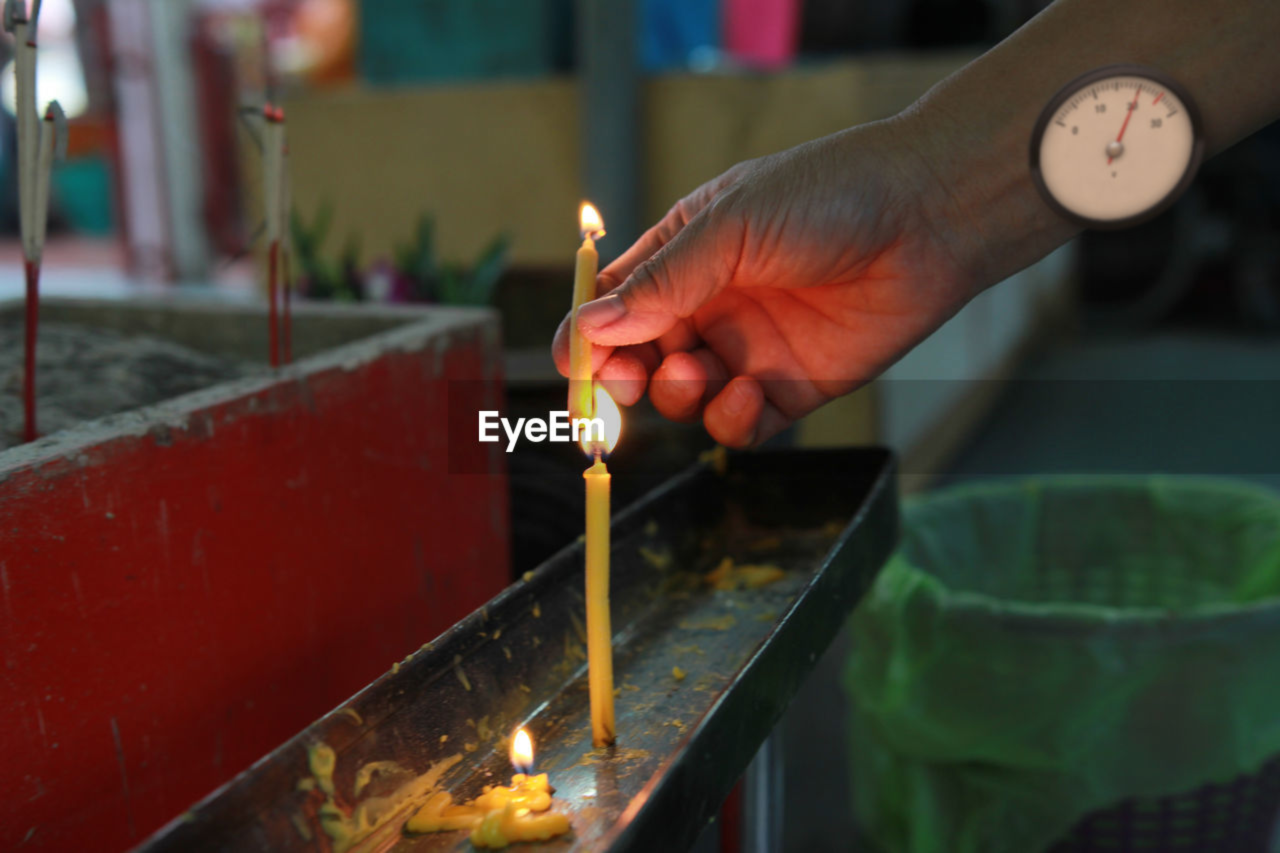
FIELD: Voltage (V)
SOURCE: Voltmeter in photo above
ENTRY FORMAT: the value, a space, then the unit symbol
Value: 20 V
